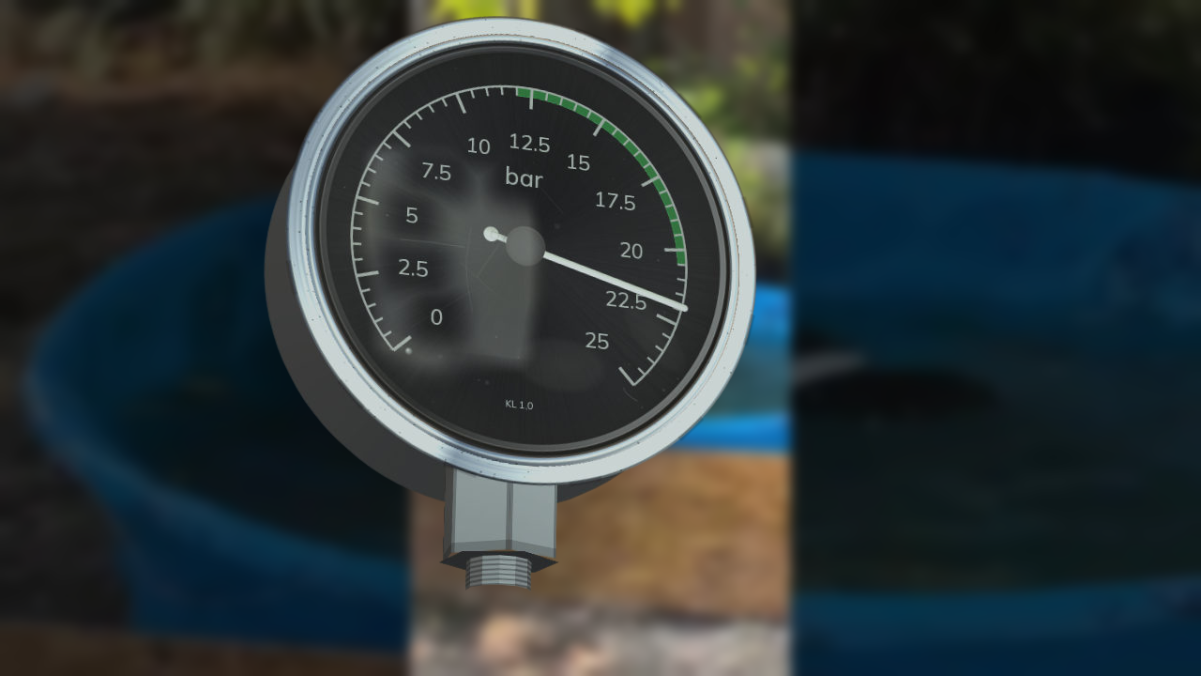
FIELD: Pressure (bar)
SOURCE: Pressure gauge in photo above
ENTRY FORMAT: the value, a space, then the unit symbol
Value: 22 bar
